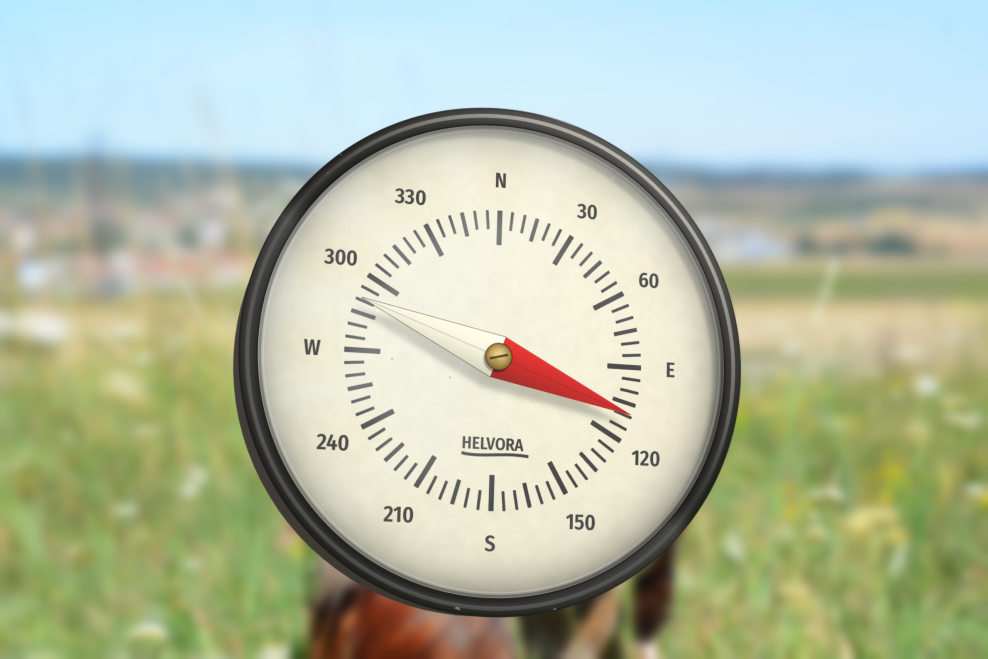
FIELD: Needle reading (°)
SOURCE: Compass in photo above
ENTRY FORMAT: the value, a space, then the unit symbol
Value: 110 °
